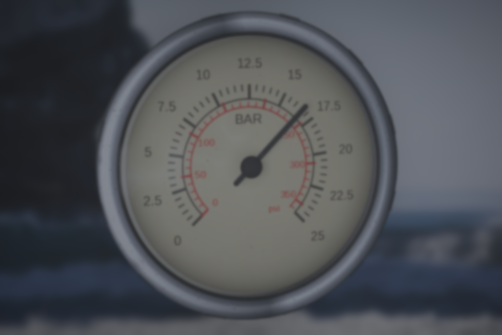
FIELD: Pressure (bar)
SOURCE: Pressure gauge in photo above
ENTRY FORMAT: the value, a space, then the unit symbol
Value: 16.5 bar
